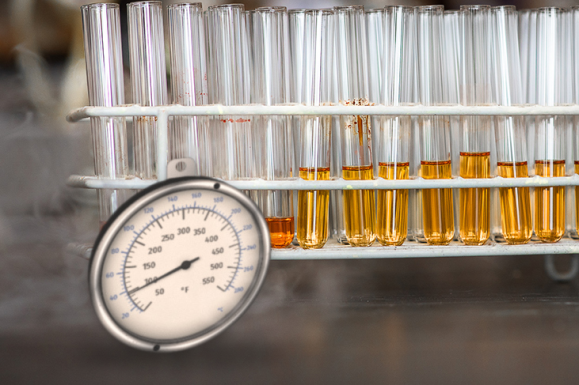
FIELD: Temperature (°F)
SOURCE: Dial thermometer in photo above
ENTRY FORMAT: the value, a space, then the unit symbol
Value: 100 °F
